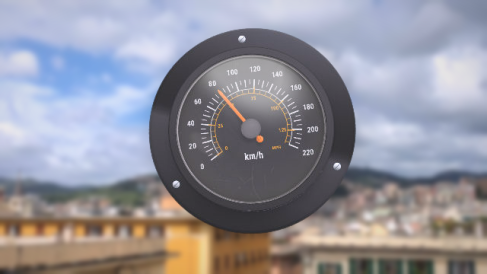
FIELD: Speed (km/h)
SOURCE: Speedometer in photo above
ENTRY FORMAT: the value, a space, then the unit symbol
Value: 80 km/h
